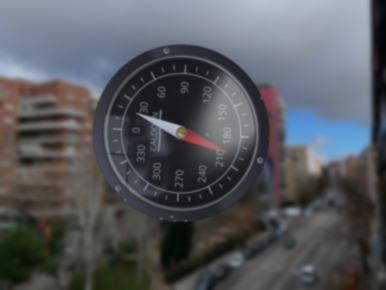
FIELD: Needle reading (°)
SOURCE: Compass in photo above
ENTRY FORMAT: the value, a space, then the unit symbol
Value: 200 °
